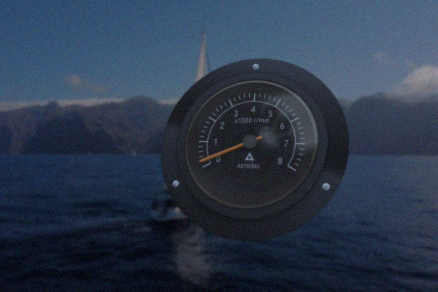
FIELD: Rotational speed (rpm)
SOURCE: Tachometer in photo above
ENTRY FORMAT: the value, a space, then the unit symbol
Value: 200 rpm
